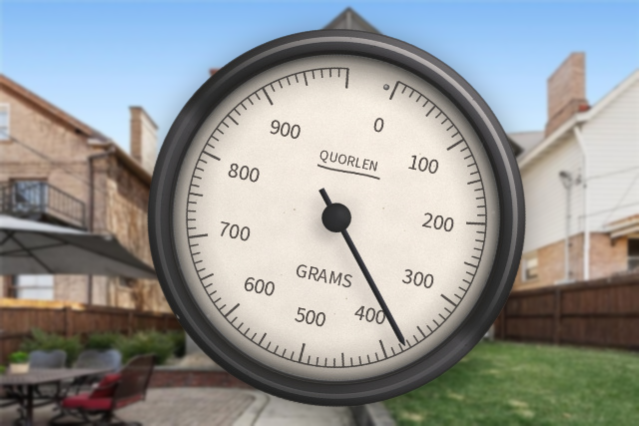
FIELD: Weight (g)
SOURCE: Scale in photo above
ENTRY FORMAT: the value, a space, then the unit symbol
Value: 375 g
